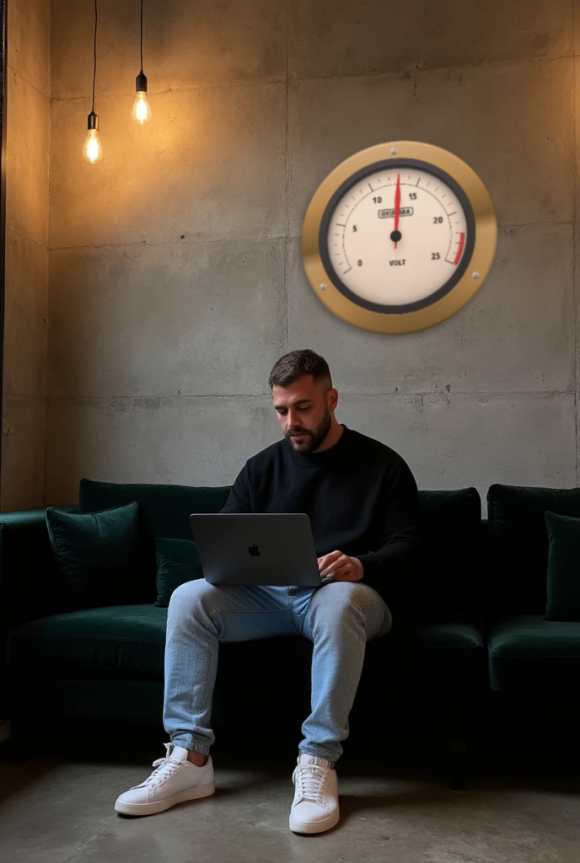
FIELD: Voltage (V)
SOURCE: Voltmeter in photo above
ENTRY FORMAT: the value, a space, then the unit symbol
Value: 13 V
